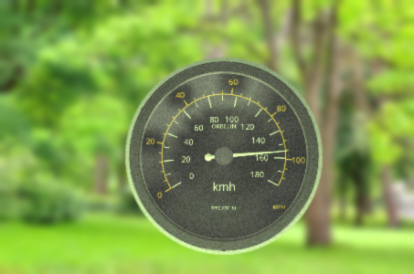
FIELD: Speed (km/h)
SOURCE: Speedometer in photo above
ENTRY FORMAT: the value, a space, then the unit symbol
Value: 155 km/h
